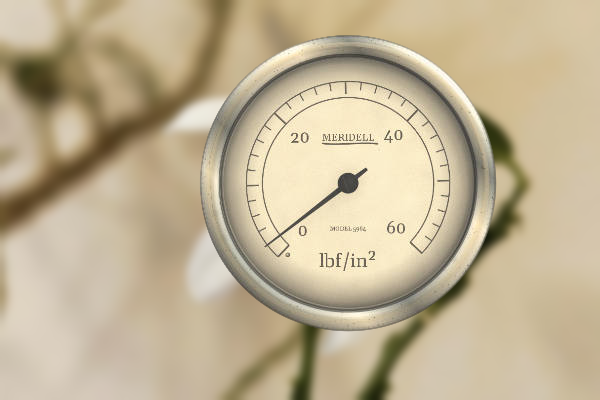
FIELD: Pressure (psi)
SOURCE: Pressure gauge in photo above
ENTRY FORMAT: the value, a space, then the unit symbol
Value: 2 psi
